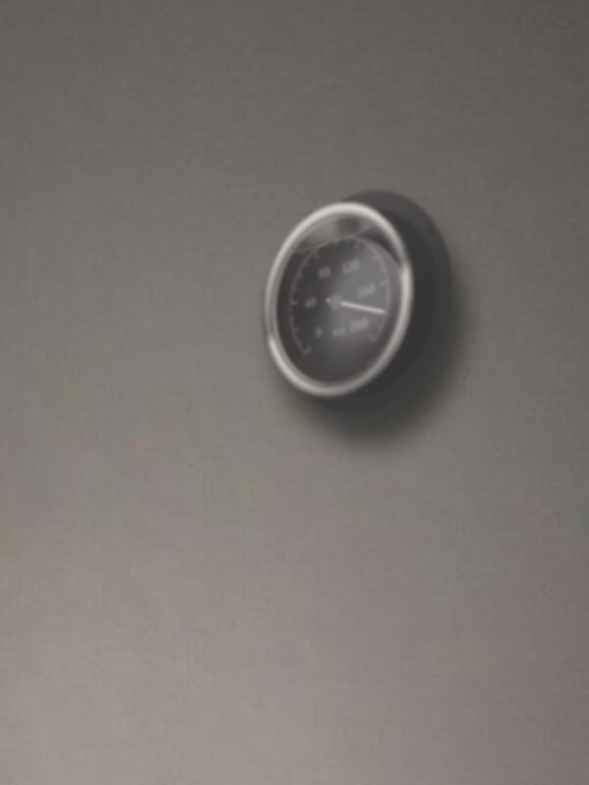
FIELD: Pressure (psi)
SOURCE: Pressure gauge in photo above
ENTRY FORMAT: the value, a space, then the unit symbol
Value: 180 psi
